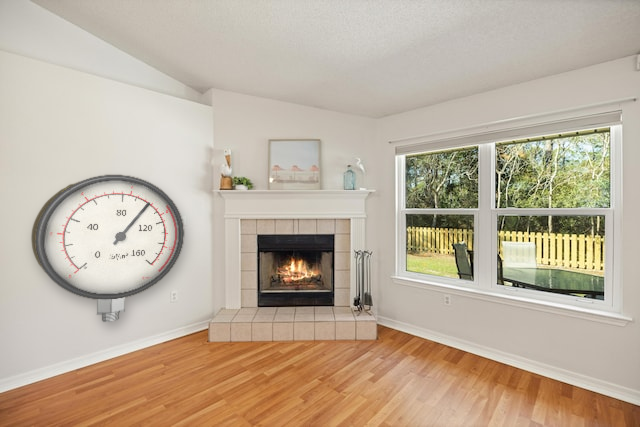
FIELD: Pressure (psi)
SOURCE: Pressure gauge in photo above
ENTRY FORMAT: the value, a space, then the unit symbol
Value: 100 psi
